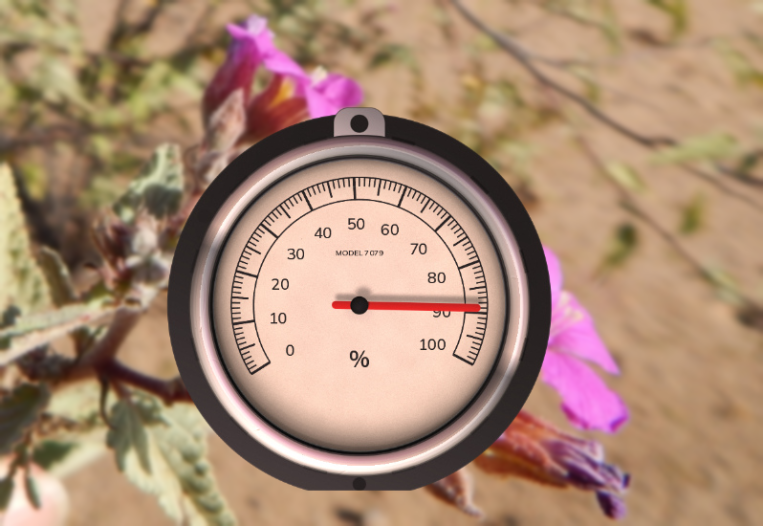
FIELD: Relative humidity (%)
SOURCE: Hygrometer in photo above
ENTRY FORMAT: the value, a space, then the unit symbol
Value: 89 %
